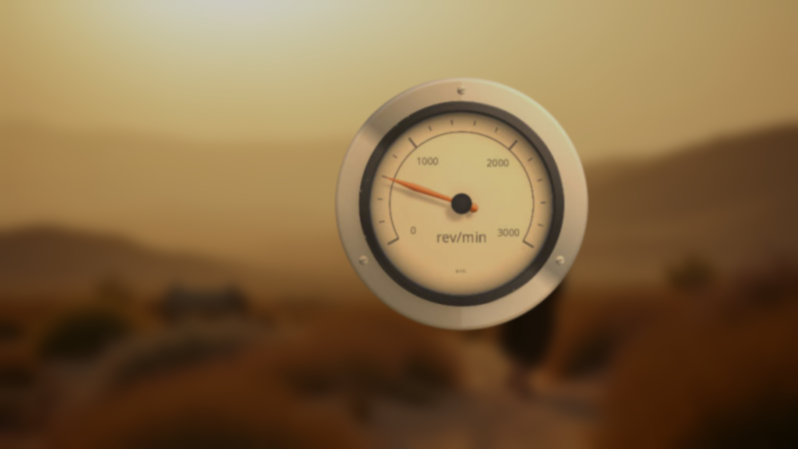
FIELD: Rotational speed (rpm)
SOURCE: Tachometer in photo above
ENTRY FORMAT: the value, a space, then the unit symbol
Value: 600 rpm
